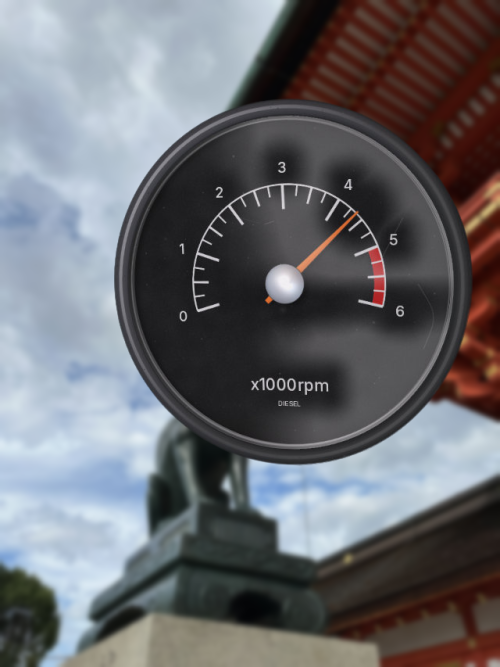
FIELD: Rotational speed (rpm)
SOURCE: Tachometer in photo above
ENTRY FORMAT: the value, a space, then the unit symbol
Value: 4375 rpm
